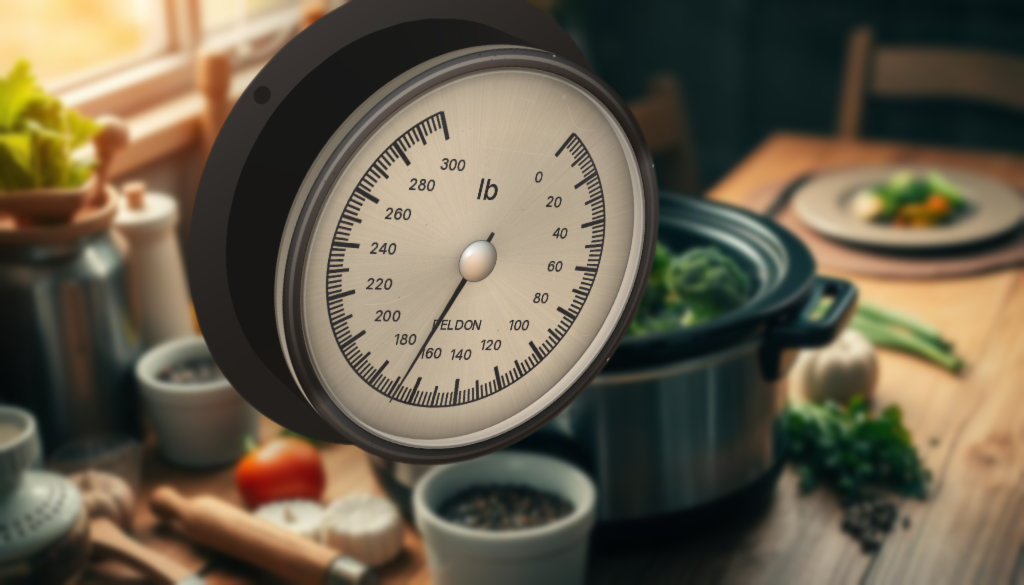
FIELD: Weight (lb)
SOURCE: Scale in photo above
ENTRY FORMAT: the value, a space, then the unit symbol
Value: 170 lb
